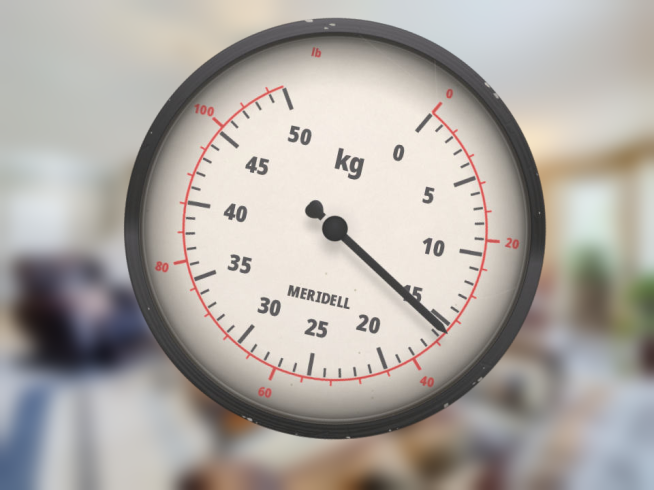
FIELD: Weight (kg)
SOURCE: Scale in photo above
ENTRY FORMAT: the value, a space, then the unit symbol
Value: 15.5 kg
